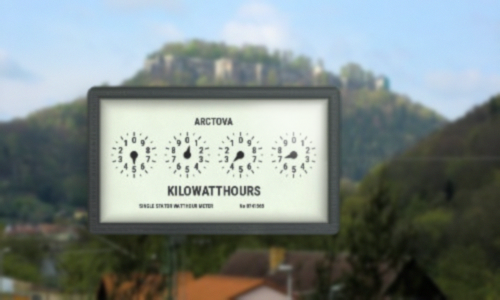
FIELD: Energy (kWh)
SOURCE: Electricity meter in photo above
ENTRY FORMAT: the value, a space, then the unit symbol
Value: 5037 kWh
